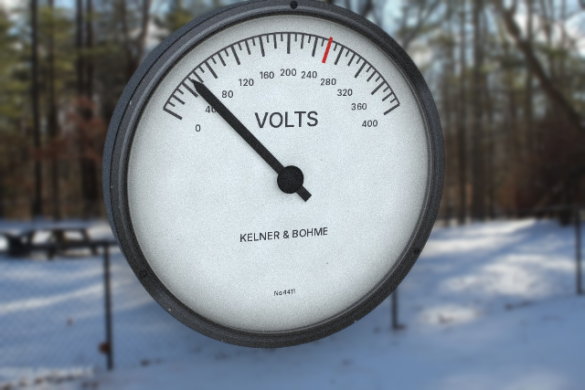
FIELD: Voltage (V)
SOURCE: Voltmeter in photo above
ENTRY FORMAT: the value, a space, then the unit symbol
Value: 50 V
